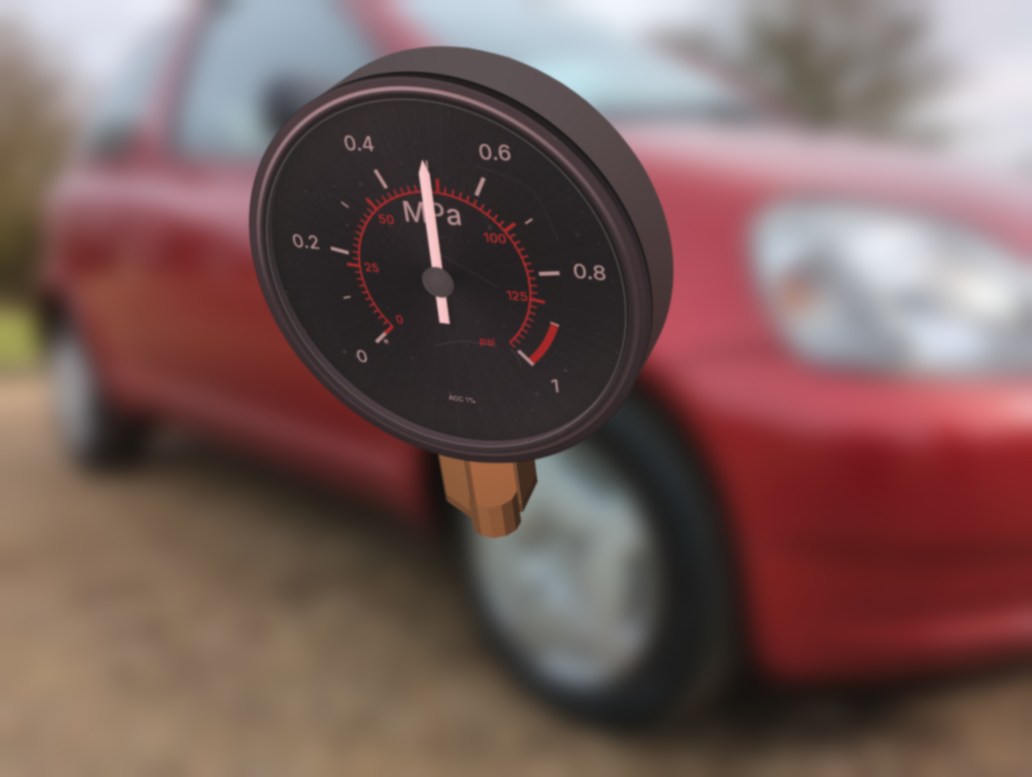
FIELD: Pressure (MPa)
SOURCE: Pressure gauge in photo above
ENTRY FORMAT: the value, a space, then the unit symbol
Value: 0.5 MPa
